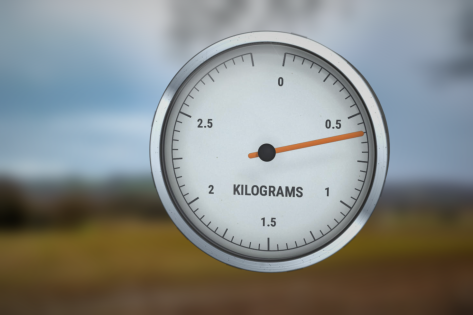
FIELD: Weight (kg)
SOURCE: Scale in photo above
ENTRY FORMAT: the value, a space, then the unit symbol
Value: 0.6 kg
